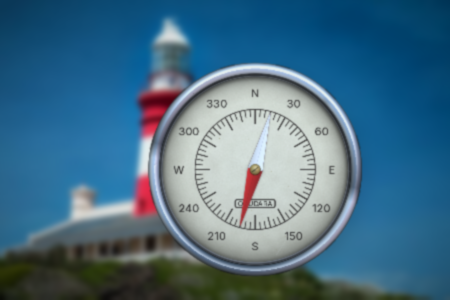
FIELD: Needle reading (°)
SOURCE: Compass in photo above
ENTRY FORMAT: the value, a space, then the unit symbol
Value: 195 °
